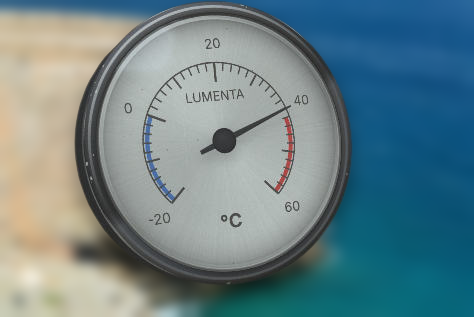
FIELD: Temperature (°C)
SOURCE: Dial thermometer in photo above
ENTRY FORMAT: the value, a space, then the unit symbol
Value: 40 °C
